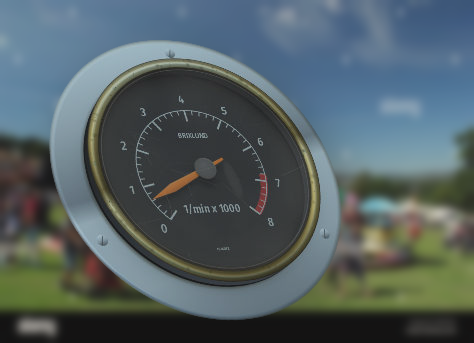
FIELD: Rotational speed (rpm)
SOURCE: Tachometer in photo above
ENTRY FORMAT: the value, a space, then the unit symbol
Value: 600 rpm
